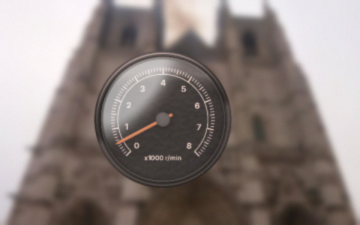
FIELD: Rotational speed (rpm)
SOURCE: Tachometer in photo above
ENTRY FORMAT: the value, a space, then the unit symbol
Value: 500 rpm
